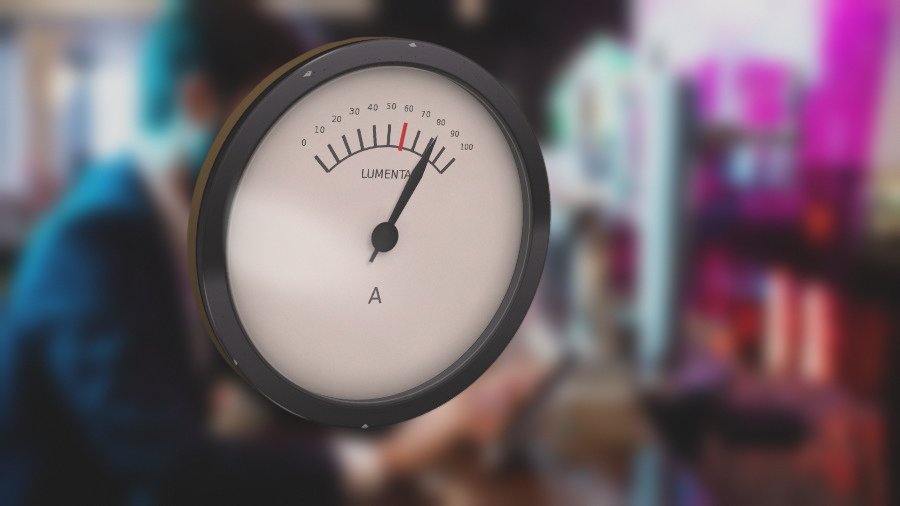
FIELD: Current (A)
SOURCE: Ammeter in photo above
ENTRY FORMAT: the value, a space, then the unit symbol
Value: 80 A
